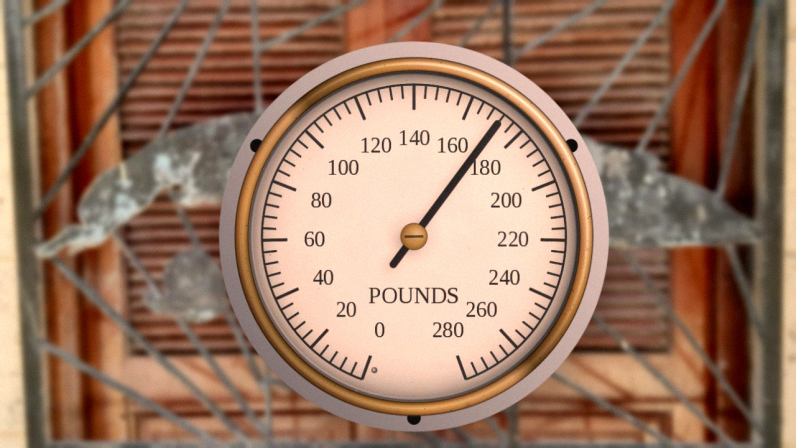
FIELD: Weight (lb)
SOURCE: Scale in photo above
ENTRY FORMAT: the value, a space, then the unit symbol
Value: 172 lb
